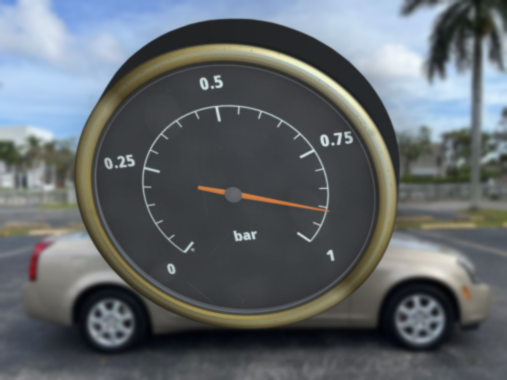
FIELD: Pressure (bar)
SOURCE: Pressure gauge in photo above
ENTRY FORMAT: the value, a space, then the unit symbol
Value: 0.9 bar
